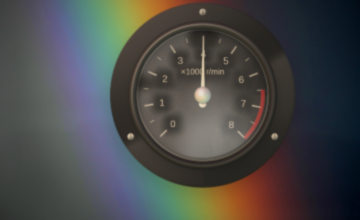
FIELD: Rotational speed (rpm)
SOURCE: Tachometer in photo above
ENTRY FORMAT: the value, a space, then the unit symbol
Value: 4000 rpm
